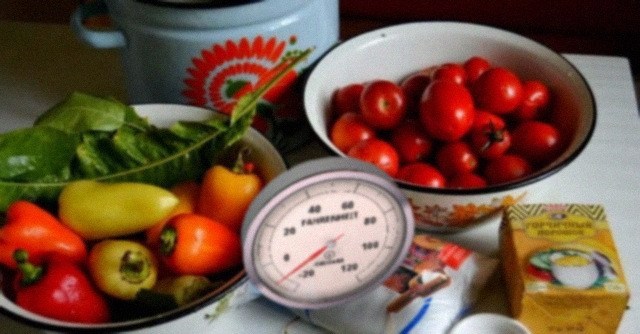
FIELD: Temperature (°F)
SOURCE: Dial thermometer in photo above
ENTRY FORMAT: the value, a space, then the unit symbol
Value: -10 °F
